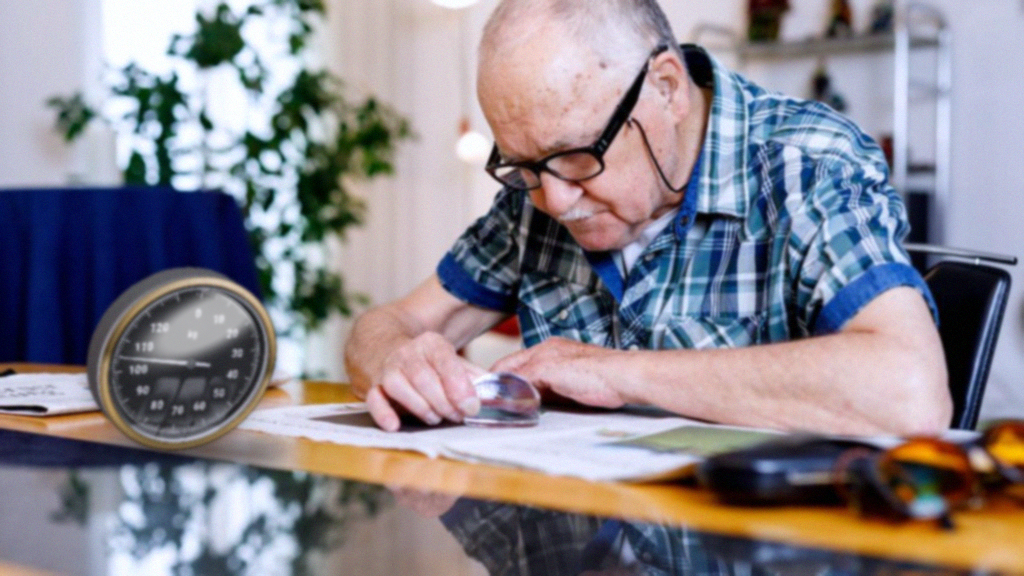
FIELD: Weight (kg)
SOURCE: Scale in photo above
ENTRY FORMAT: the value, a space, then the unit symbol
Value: 105 kg
